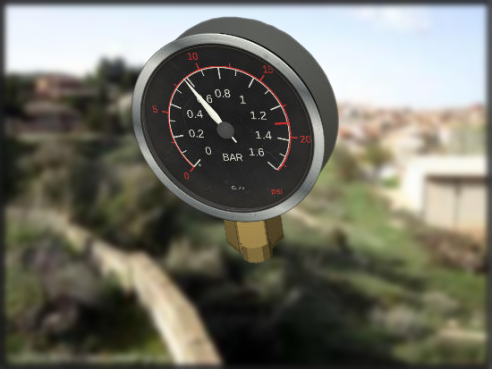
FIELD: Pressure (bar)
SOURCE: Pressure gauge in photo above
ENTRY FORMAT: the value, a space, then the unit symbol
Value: 0.6 bar
